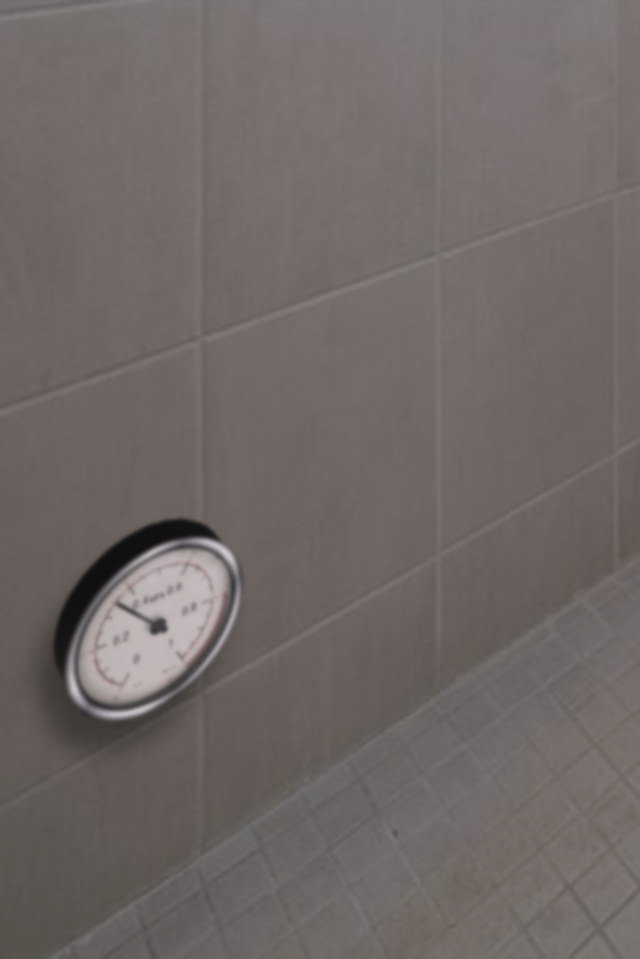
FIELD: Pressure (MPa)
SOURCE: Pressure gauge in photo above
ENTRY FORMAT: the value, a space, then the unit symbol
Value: 0.35 MPa
